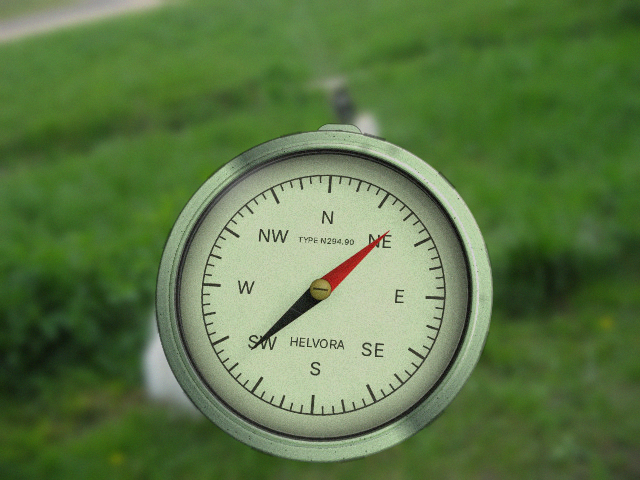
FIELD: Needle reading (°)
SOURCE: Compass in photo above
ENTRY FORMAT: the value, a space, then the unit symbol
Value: 45 °
